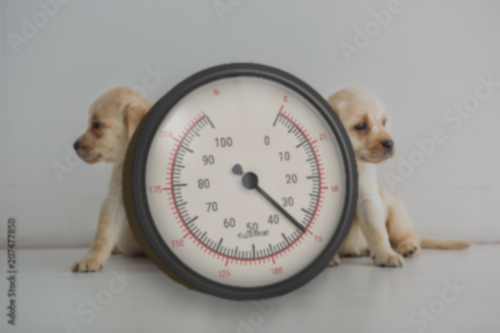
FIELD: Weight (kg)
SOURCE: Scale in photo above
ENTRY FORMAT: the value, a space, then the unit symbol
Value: 35 kg
